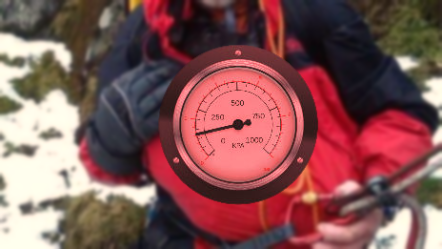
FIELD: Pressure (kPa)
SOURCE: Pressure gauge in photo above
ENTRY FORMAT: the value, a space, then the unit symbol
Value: 125 kPa
